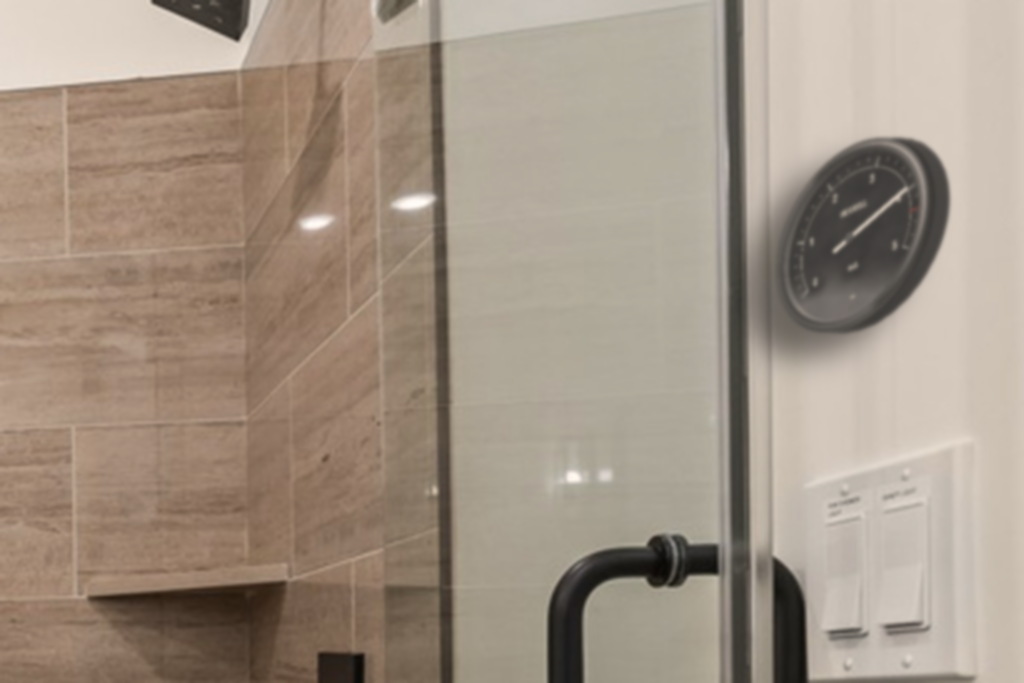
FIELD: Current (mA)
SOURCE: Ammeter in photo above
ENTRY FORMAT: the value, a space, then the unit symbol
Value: 4 mA
